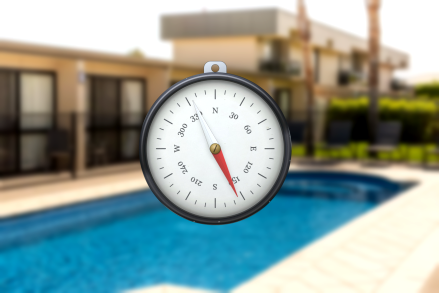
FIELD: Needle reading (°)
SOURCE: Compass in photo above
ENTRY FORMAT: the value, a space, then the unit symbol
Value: 155 °
